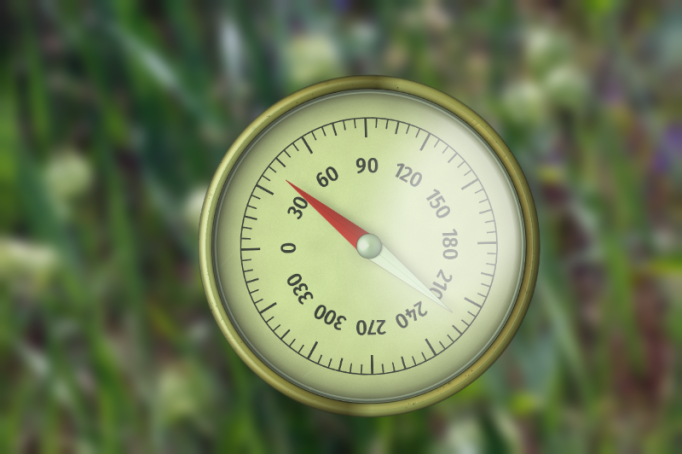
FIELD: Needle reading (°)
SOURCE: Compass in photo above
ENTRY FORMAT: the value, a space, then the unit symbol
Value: 40 °
